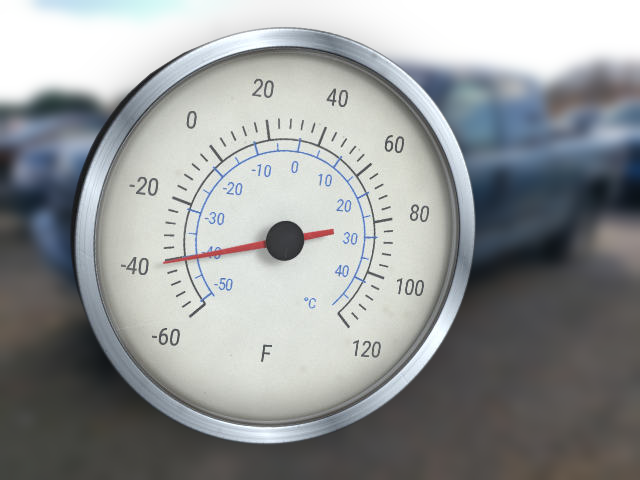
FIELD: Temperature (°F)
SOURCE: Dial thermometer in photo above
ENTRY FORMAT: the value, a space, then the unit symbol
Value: -40 °F
